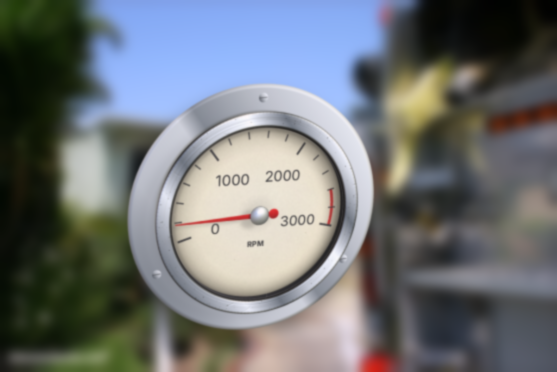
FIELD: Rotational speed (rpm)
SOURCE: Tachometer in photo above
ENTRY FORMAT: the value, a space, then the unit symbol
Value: 200 rpm
